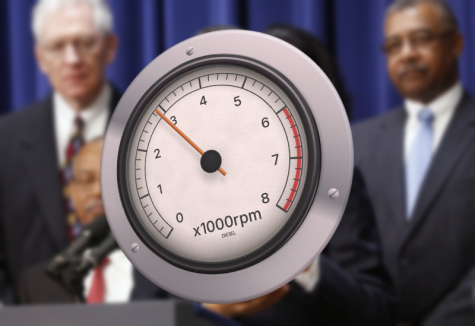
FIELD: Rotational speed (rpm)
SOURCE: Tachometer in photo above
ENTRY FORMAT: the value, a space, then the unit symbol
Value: 2900 rpm
